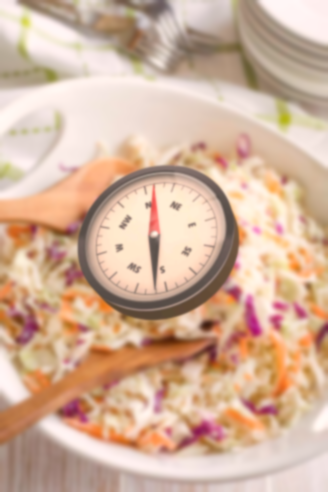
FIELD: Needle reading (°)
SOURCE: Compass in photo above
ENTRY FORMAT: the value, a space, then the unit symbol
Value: 10 °
